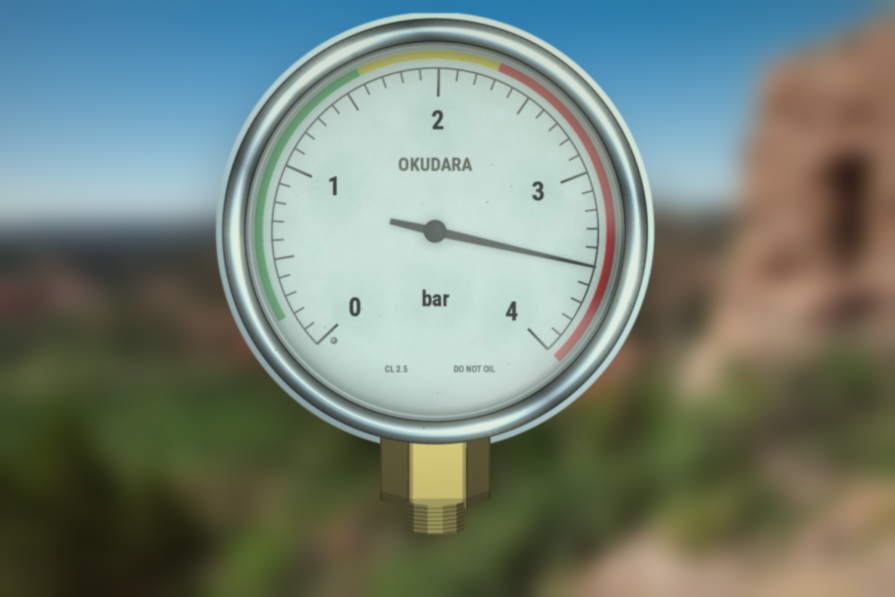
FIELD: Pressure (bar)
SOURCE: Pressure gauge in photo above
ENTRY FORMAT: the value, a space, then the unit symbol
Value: 3.5 bar
